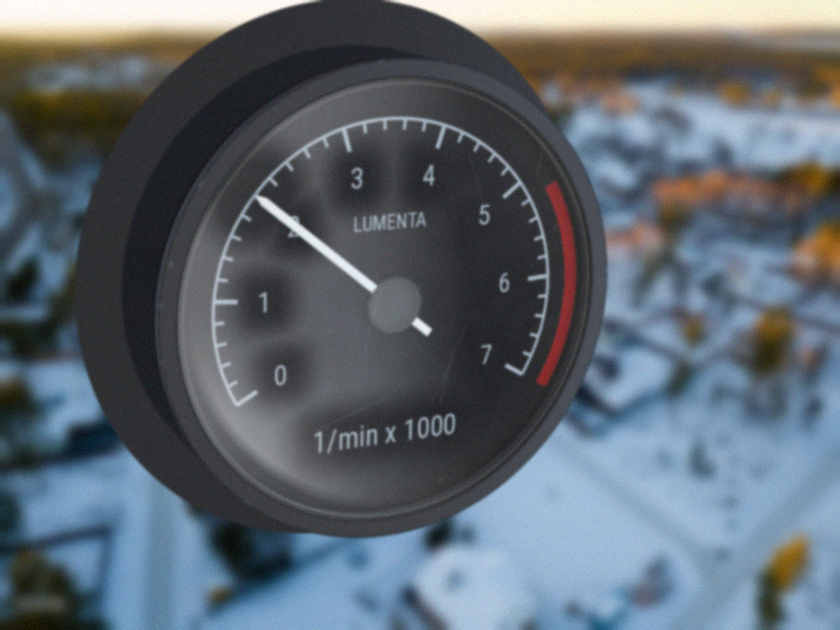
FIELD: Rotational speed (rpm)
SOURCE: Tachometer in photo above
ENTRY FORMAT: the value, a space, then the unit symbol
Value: 2000 rpm
